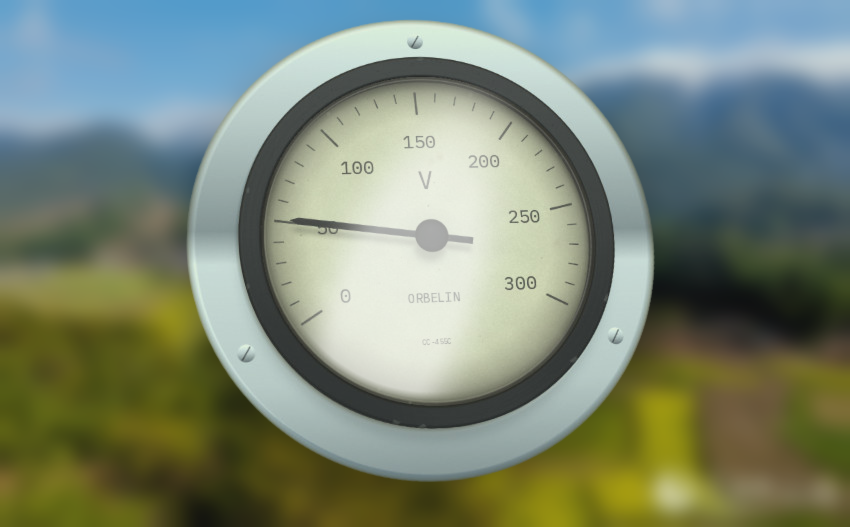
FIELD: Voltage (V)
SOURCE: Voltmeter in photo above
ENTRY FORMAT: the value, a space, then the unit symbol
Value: 50 V
